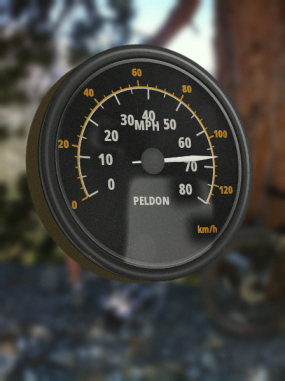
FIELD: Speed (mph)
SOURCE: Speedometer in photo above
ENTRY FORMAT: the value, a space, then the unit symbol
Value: 67.5 mph
